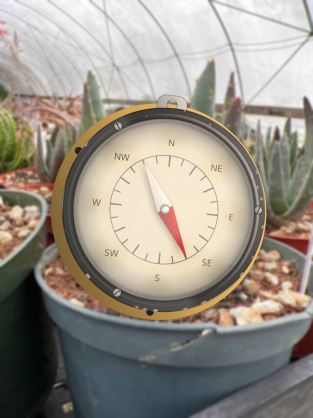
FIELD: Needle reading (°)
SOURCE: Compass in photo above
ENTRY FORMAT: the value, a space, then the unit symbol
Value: 150 °
